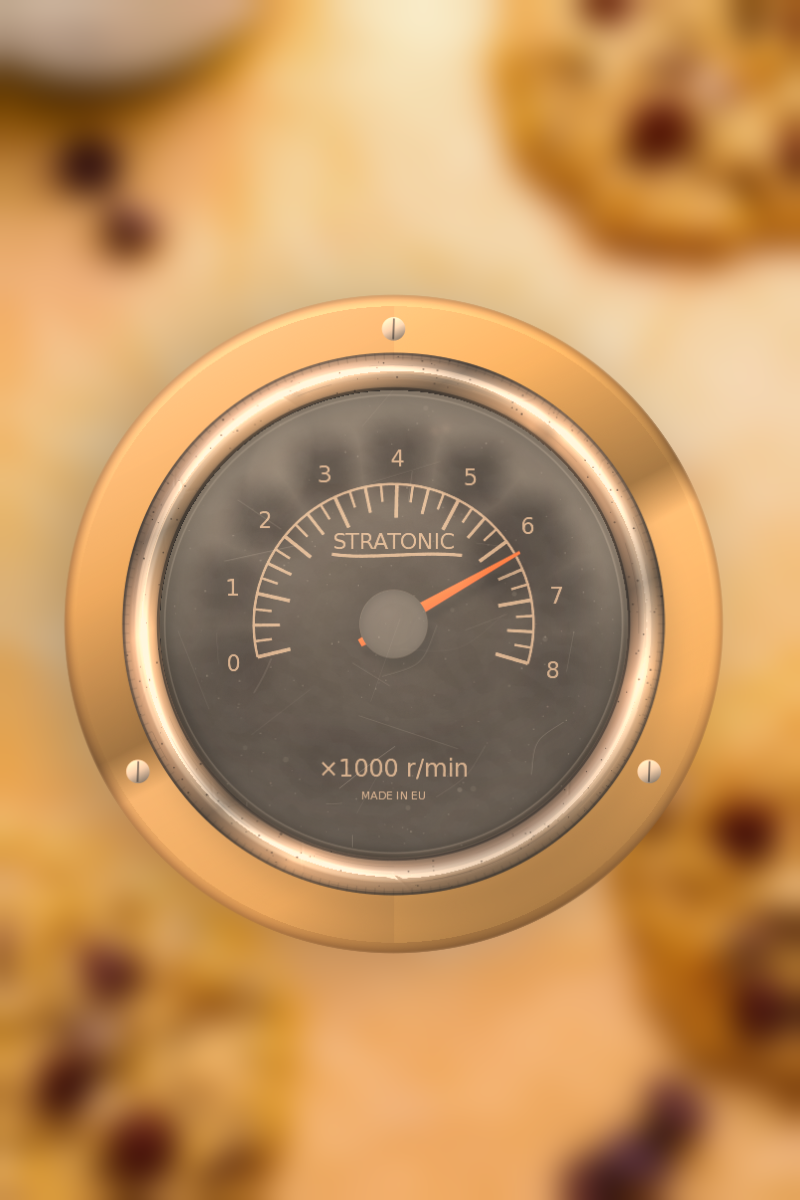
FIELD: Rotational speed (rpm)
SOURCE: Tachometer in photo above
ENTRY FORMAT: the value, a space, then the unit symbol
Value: 6250 rpm
